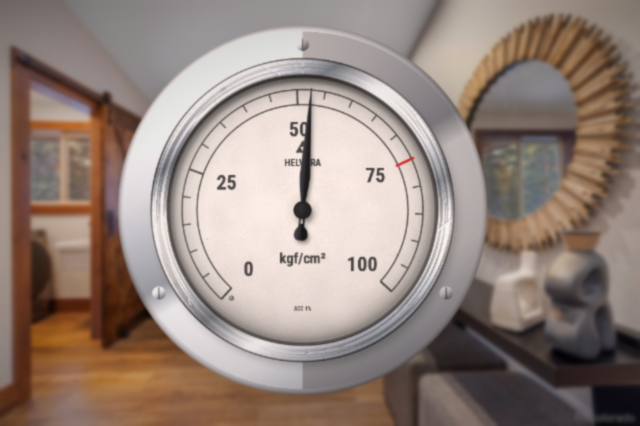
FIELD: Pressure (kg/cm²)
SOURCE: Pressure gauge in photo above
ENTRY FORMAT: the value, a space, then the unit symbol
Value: 52.5 kg/cm²
